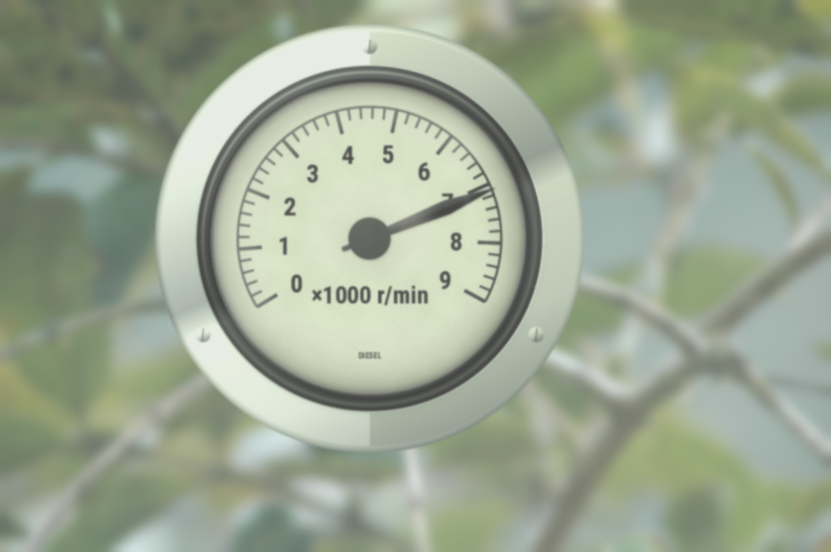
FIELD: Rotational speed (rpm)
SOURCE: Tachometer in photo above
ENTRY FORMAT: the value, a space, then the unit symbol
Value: 7100 rpm
